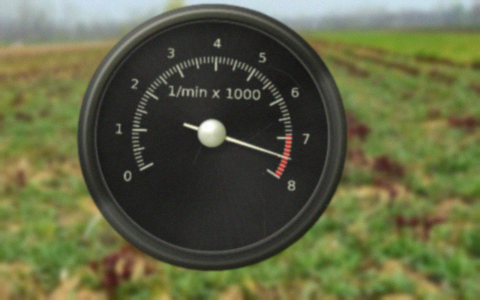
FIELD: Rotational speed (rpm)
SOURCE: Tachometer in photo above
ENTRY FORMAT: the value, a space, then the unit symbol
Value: 7500 rpm
